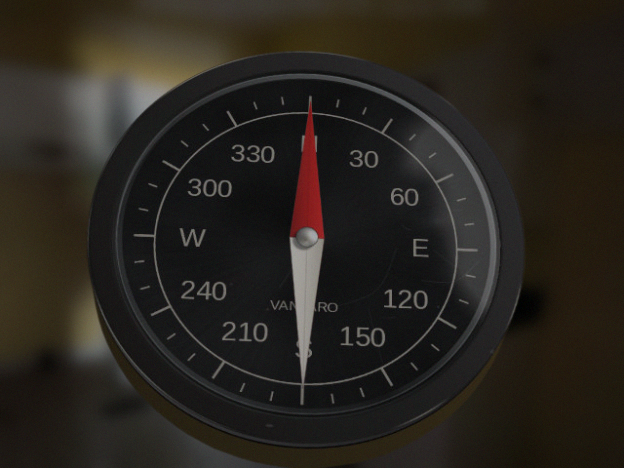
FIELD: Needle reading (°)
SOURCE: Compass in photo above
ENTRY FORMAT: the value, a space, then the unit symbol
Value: 0 °
